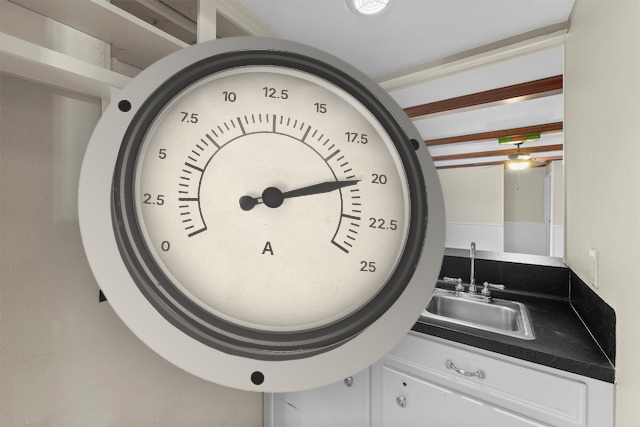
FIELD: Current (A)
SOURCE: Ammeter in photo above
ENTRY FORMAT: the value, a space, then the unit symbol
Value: 20 A
